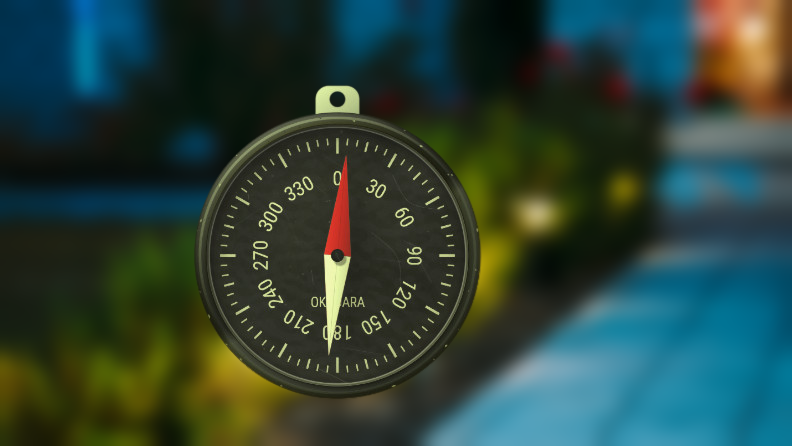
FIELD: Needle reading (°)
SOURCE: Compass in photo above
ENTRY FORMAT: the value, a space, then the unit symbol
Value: 5 °
